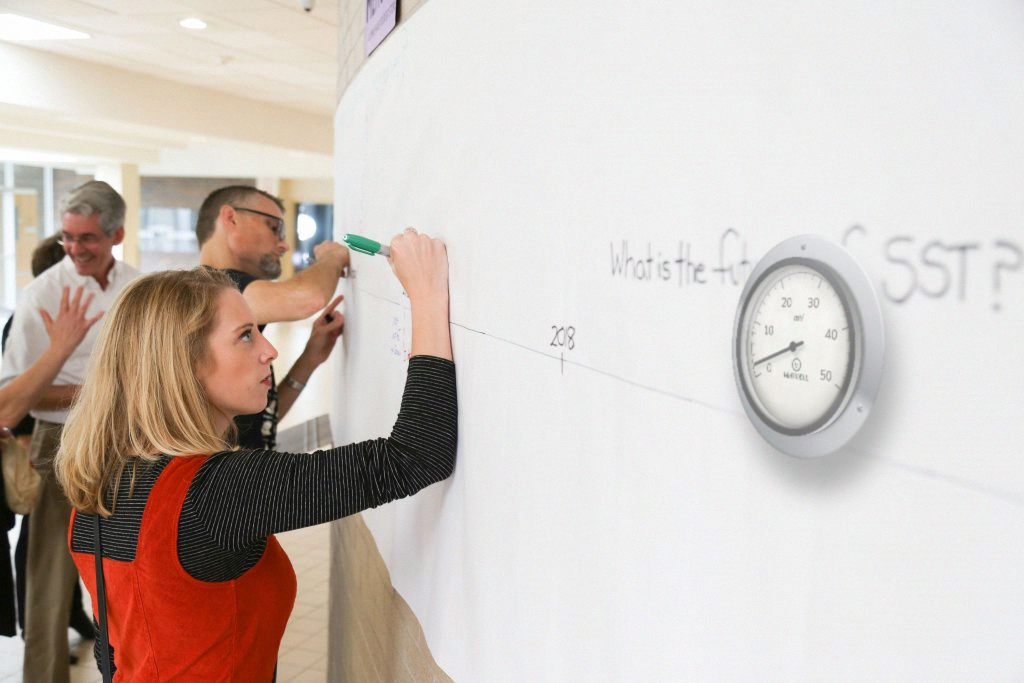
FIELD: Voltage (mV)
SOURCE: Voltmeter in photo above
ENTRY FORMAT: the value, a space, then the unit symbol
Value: 2 mV
